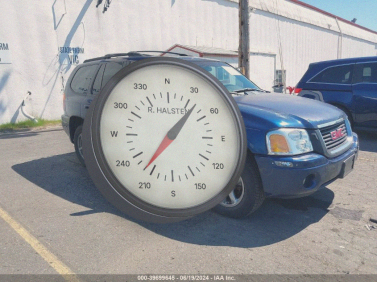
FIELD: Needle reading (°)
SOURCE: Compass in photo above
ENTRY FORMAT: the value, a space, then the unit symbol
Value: 220 °
